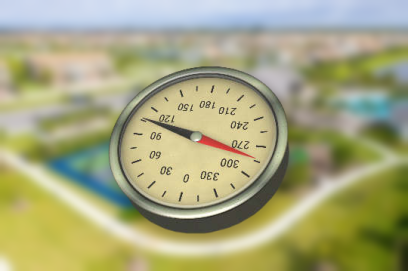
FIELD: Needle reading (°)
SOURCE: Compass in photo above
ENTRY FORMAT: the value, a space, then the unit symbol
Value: 285 °
